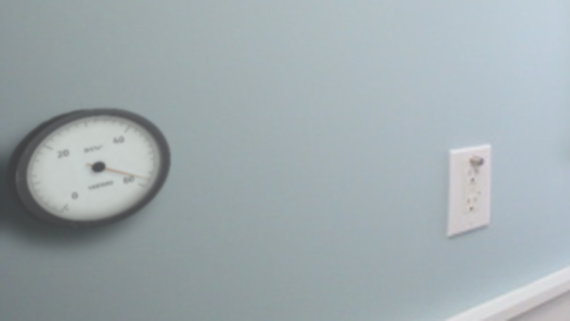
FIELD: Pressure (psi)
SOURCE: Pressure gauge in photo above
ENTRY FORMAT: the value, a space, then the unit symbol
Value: 58 psi
